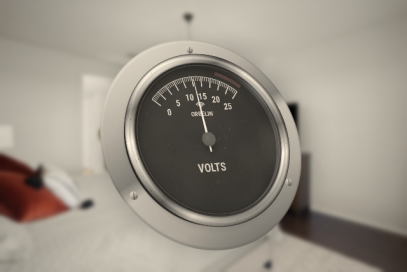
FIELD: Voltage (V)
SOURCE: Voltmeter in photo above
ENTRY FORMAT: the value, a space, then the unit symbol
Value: 12.5 V
